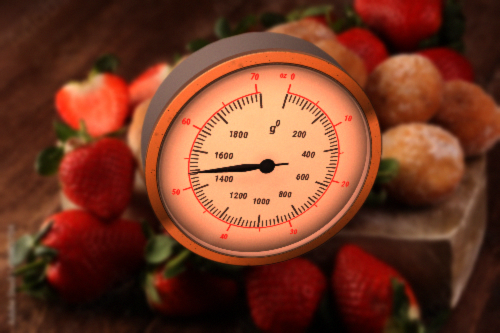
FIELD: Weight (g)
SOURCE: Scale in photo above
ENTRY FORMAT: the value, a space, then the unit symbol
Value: 1500 g
